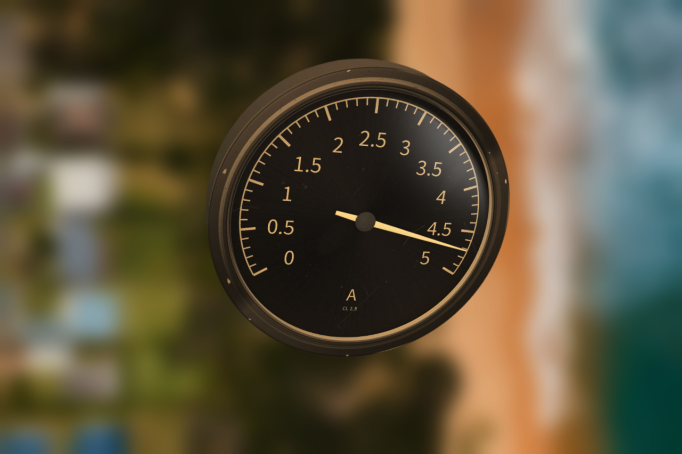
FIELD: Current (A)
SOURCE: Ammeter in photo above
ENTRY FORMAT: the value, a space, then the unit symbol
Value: 4.7 A
